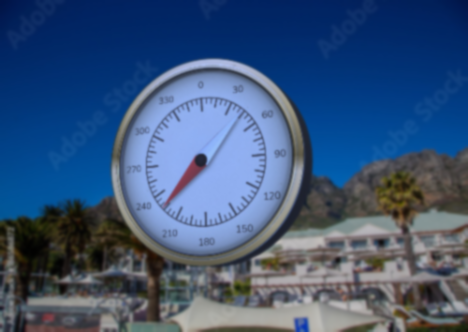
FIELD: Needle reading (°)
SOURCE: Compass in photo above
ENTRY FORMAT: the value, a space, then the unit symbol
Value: 225 °
